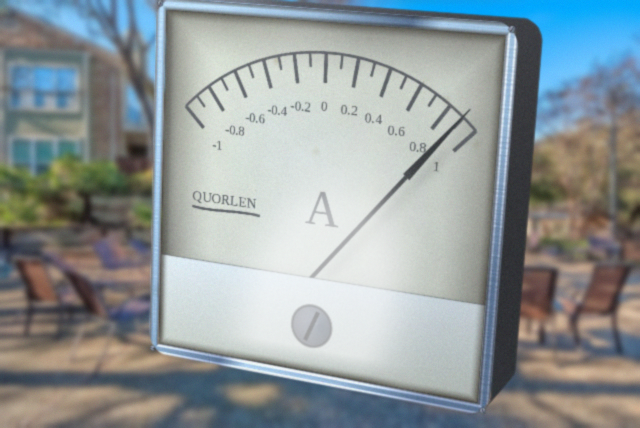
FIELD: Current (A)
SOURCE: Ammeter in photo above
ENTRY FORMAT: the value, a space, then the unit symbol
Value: 0.9 A
